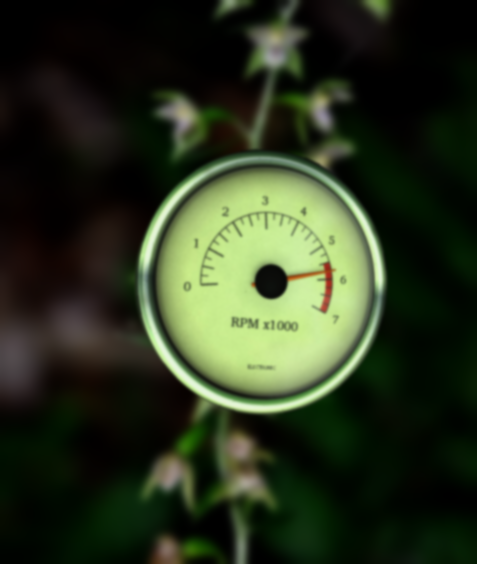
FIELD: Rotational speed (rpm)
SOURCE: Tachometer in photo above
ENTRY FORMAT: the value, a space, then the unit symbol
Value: 5750 rpm
